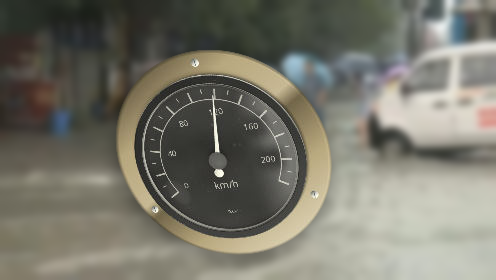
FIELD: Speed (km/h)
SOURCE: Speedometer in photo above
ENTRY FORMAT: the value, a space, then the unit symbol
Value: 120 km/h
